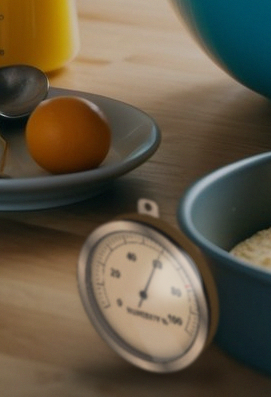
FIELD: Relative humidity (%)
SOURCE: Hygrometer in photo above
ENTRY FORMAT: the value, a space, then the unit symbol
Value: 60 %
